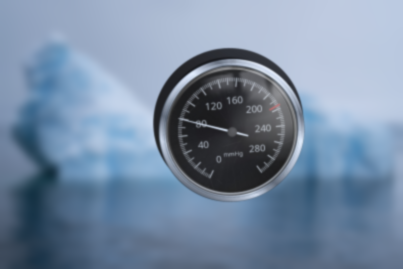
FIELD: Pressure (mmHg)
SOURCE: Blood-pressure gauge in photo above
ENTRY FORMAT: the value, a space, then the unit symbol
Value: 80 mmHg
